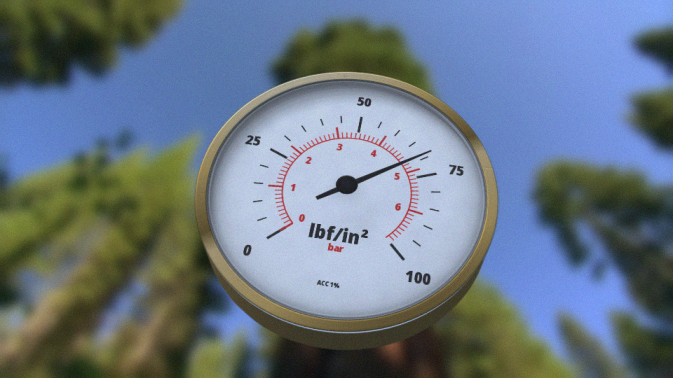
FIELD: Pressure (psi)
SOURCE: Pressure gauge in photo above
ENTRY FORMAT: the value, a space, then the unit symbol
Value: 70 psi
